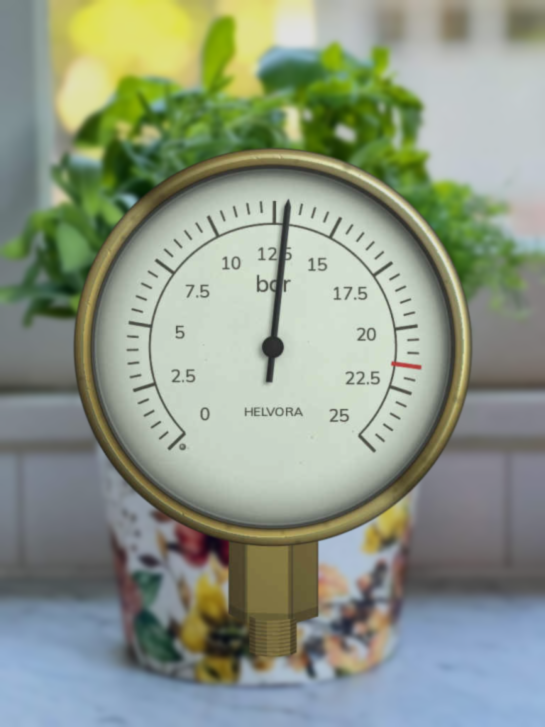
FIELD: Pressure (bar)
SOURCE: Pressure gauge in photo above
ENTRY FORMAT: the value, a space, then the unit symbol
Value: 13 bar
